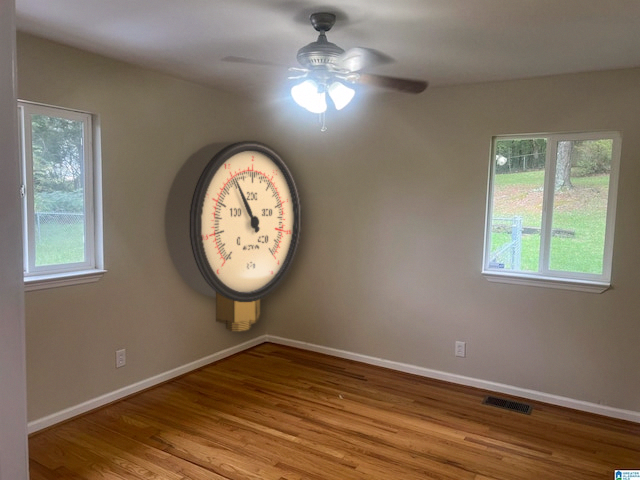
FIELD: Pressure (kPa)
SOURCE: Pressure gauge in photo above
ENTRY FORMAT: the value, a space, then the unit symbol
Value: 150 kPa
